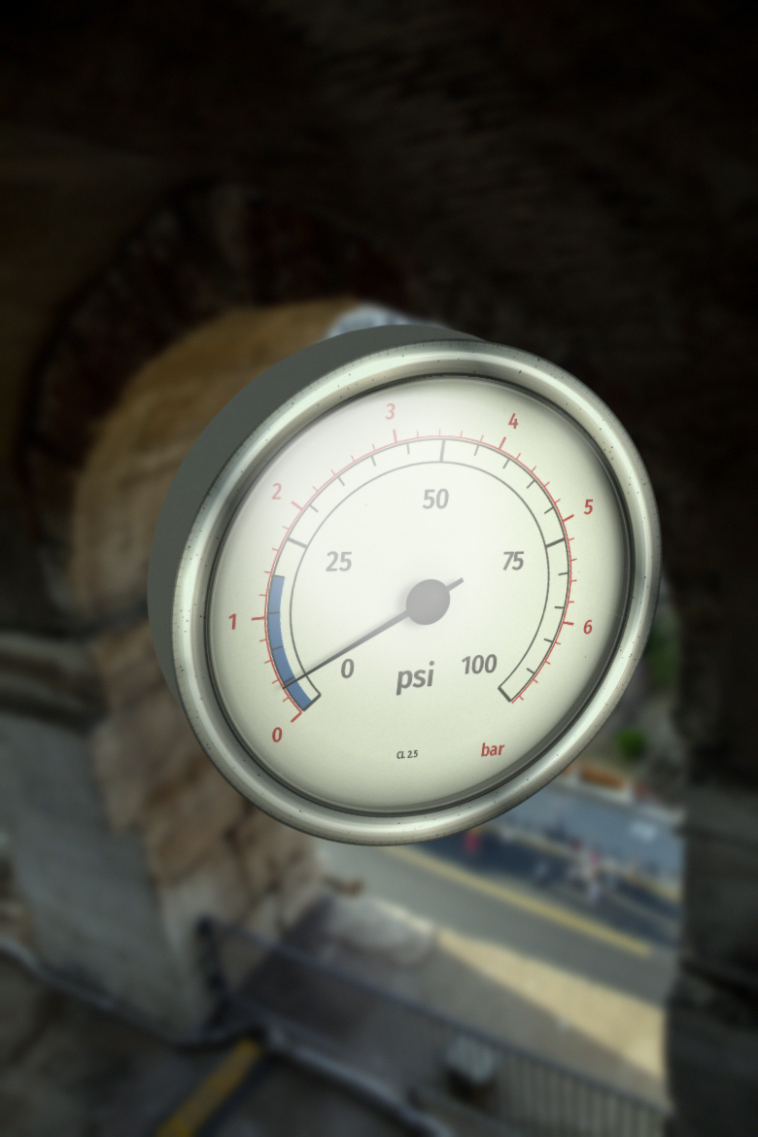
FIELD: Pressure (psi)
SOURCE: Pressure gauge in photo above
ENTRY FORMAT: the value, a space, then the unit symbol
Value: 5 psi
